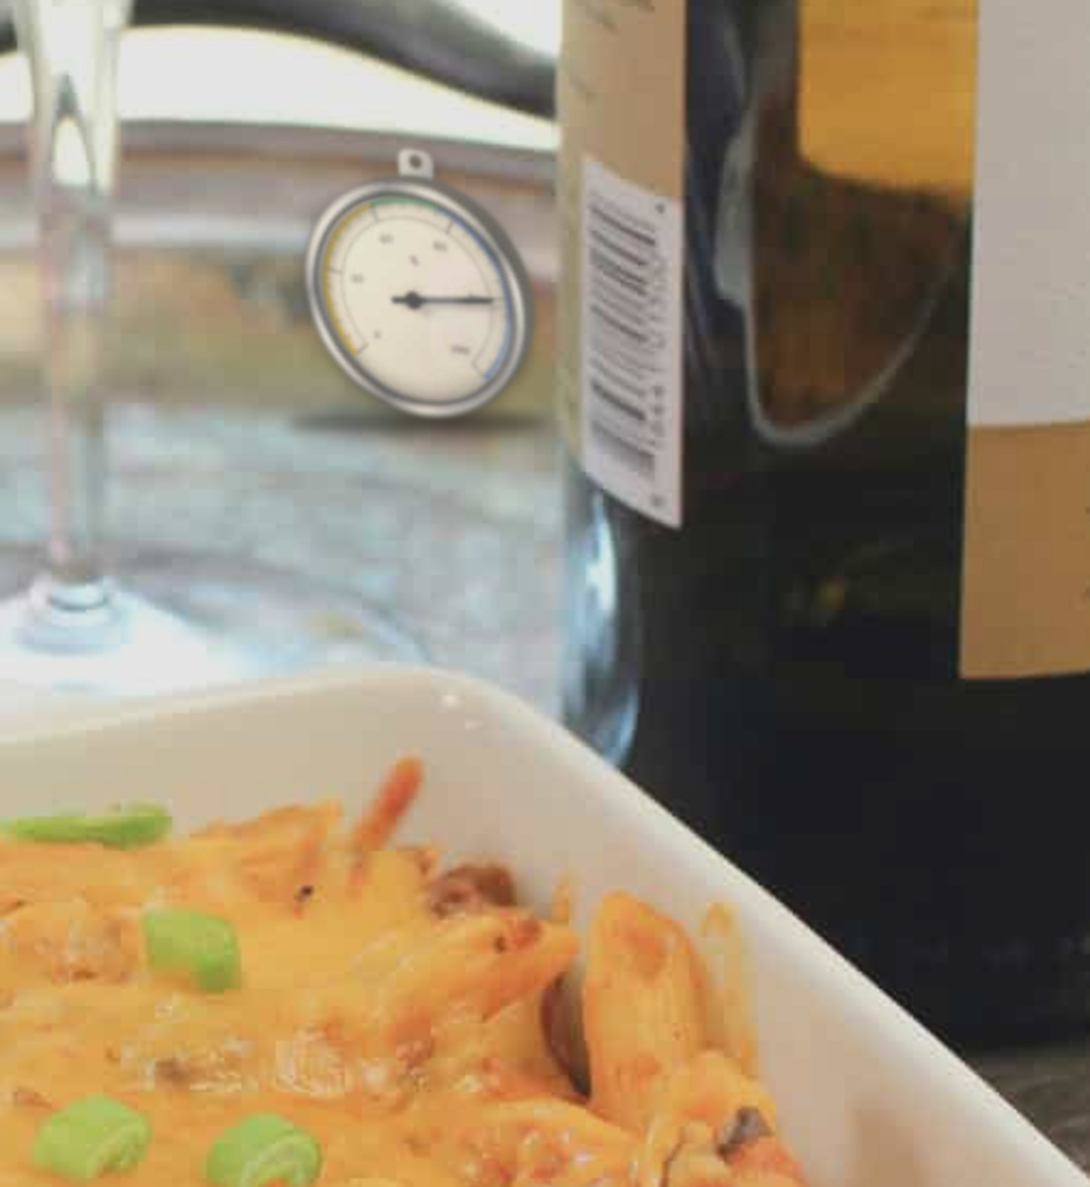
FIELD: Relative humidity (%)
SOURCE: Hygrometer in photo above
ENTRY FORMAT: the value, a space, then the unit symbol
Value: 80 %
